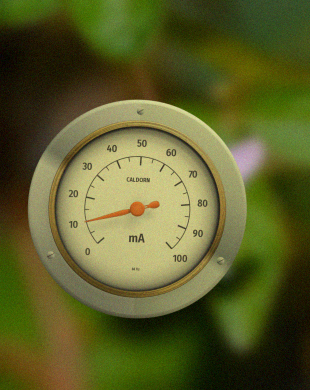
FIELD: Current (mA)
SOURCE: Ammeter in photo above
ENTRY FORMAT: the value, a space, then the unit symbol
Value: 10 mA
